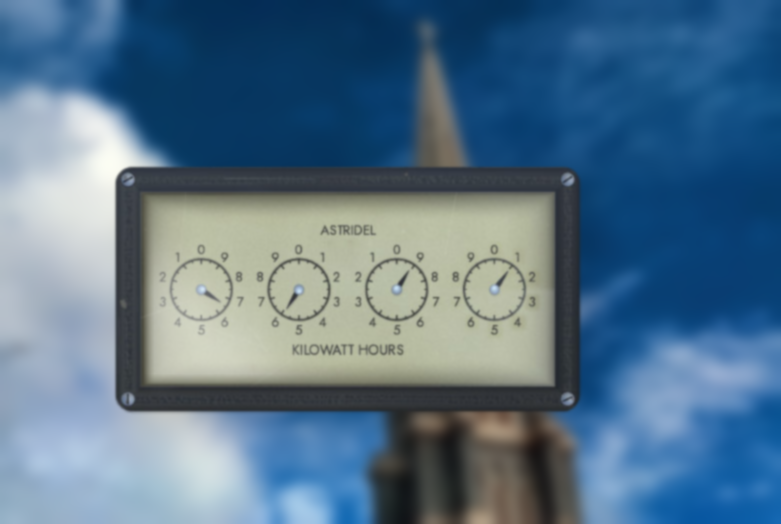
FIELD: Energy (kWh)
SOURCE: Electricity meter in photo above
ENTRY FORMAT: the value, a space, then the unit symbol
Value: 6591 kWh
